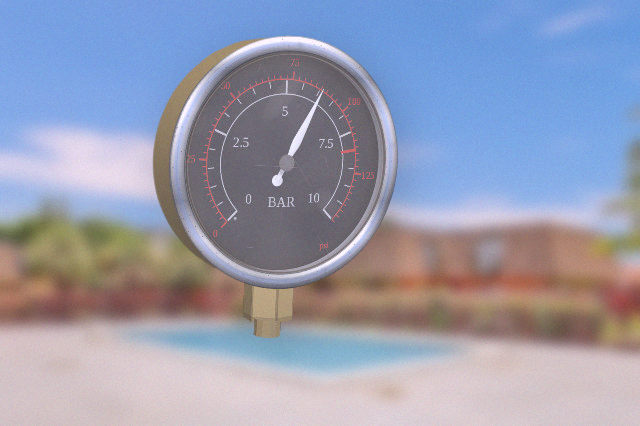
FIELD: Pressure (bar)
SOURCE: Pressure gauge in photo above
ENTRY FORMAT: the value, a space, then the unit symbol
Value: 6 bar
